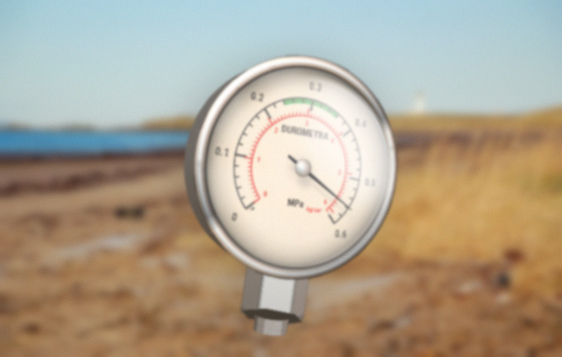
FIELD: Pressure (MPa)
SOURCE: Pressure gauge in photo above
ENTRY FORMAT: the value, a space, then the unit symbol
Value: 0.56 MPa
